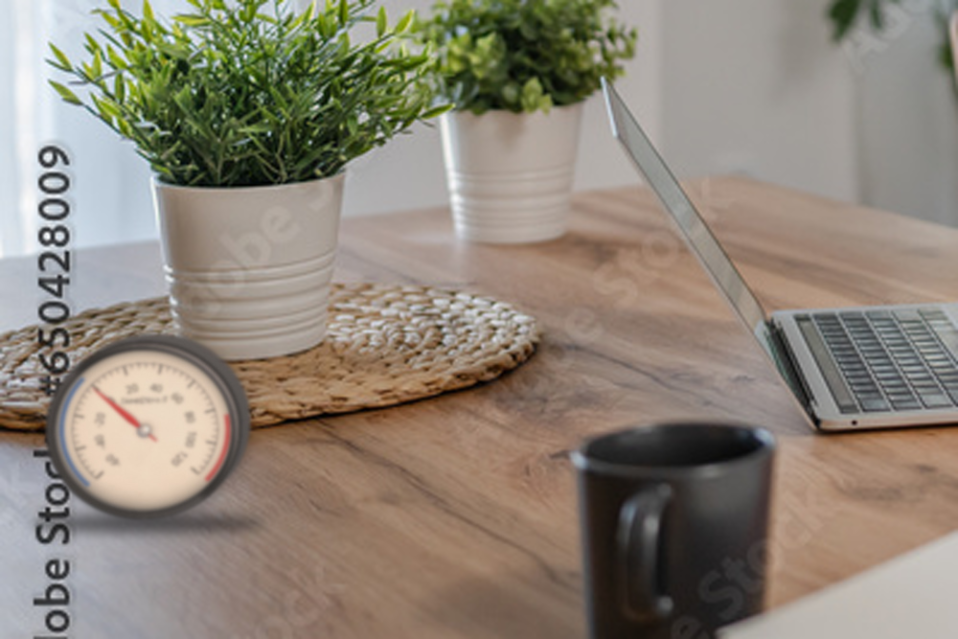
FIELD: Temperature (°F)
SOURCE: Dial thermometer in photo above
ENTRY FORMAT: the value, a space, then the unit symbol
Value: 0 °F
